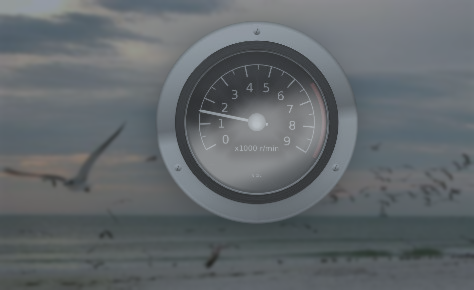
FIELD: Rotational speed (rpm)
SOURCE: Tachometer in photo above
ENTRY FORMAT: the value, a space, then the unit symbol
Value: 1500 rpm
